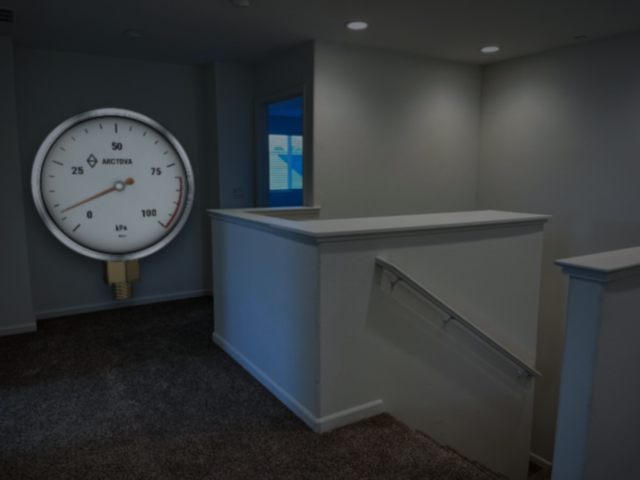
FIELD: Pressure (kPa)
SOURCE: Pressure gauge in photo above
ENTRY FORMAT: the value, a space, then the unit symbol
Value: 7.5 kPa
